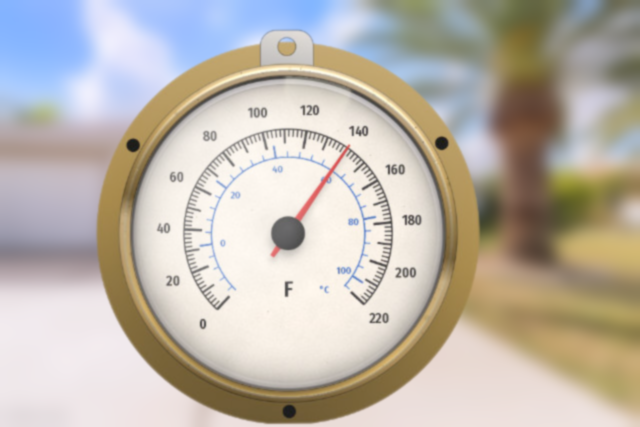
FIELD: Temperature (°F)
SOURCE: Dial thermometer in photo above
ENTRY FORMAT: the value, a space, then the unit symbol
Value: 140 °F
